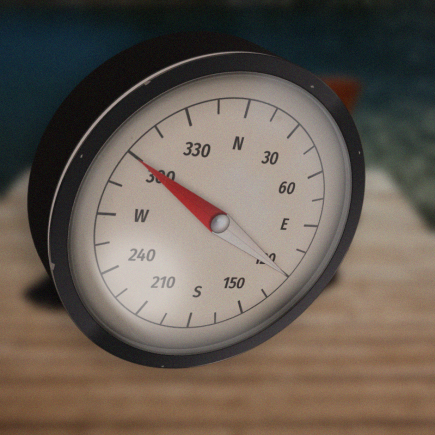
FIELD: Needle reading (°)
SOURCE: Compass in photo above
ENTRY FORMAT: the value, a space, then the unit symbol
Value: 300 °
